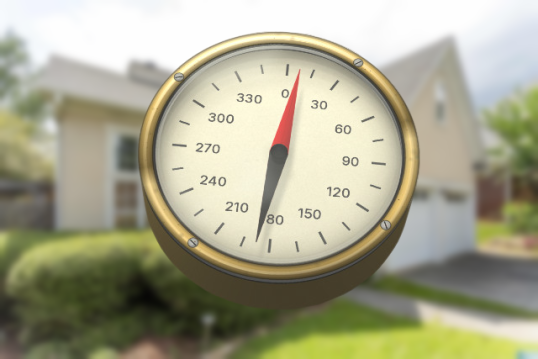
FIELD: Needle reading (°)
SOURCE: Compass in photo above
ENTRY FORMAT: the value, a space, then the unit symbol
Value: 7.5 °
